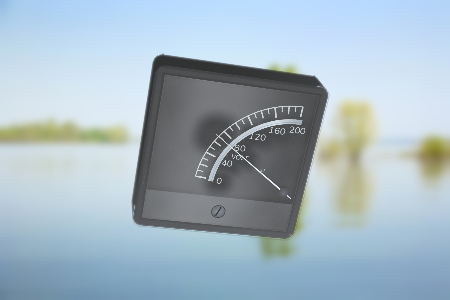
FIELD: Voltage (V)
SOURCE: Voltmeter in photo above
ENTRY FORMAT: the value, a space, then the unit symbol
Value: 70 V
